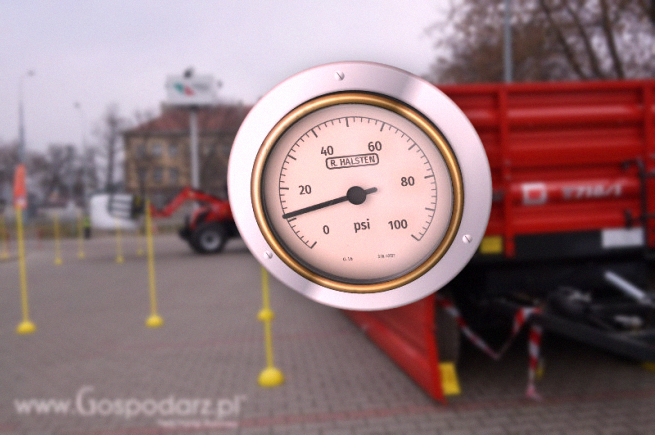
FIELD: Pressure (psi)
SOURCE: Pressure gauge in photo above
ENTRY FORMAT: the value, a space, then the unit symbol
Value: 12 psi
